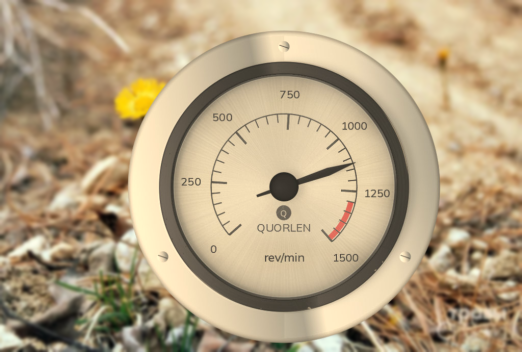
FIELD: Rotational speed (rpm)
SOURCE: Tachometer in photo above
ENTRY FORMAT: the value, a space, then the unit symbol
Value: 1125 rpm
